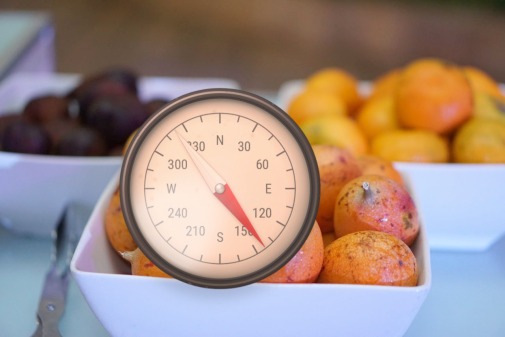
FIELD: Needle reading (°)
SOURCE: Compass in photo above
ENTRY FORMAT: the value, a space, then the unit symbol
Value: 142.5 °
